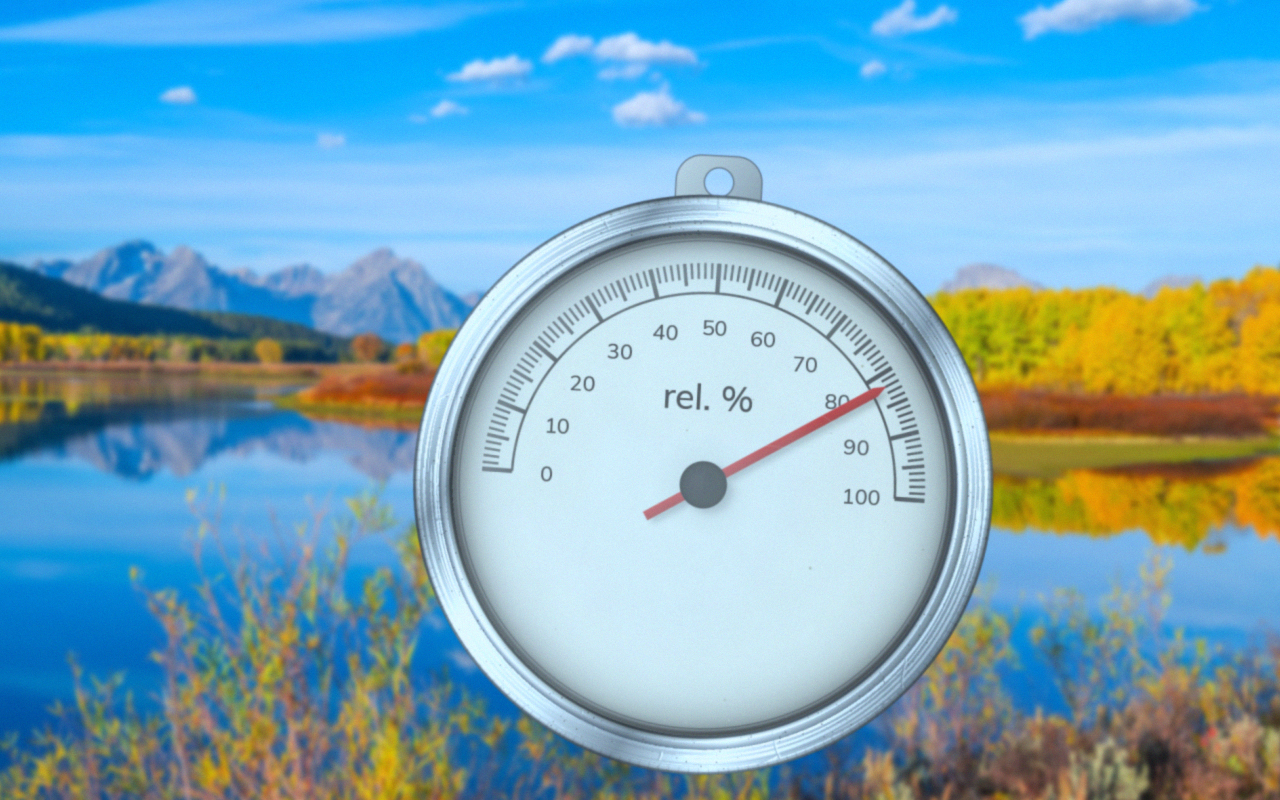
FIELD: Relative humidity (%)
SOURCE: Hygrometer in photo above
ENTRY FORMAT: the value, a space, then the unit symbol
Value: 82 %
